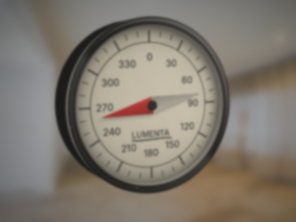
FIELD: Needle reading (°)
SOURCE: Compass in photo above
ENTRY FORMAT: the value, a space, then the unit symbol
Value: 260 °
